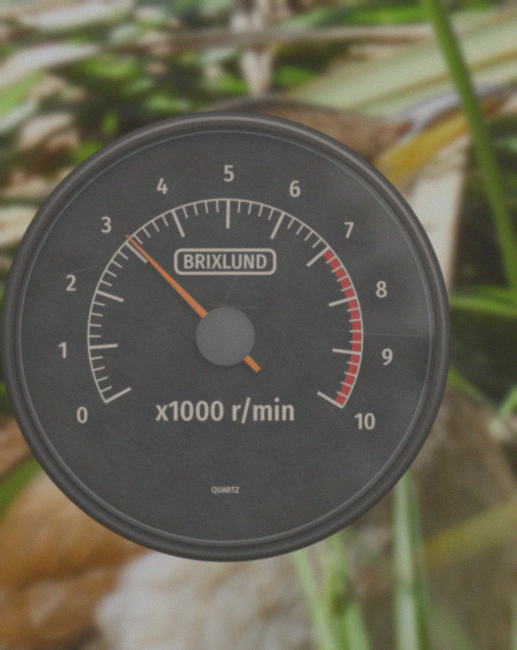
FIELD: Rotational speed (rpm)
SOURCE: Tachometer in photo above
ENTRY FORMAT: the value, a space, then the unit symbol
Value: 3100 rpm
